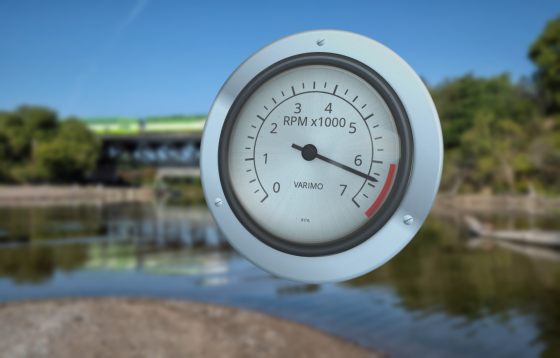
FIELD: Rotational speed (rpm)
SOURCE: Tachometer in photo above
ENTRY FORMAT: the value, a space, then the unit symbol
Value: 6375 rpm
